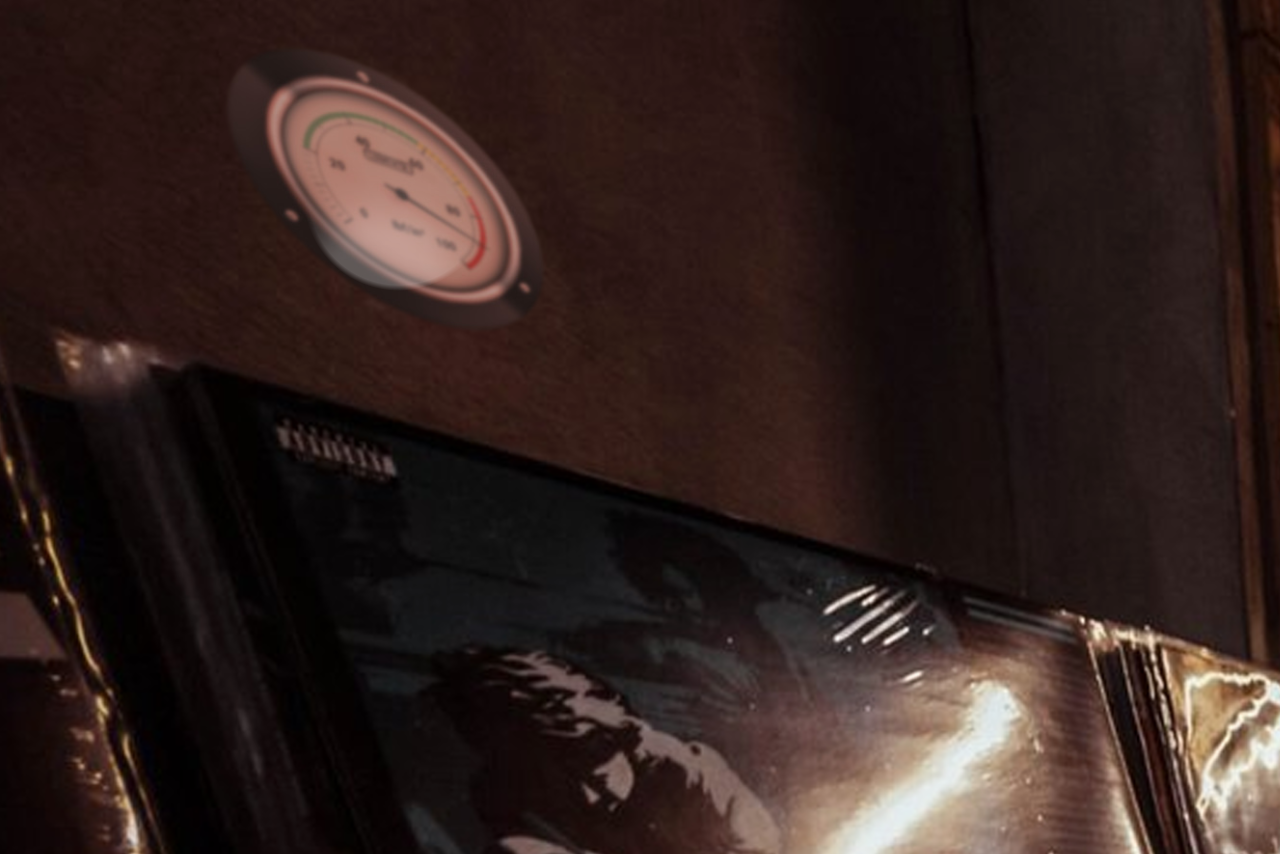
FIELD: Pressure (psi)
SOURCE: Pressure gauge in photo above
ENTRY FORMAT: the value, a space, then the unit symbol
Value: 90 psi
